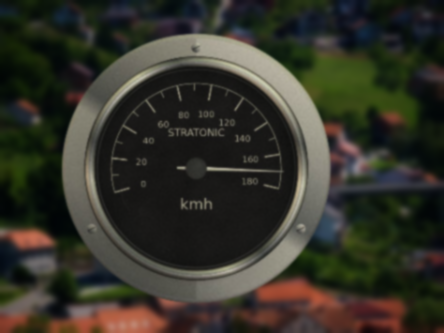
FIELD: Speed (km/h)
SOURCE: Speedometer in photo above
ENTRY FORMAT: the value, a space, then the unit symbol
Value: 170 km/h
